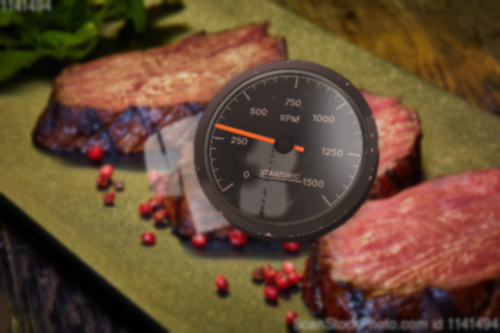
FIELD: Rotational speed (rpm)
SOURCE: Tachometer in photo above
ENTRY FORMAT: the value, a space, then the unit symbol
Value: 300 rpm
